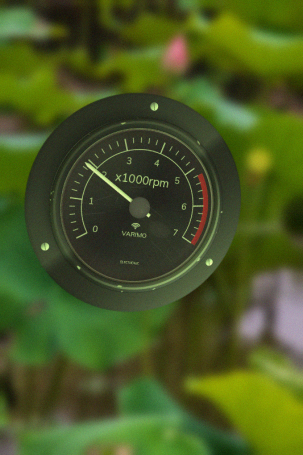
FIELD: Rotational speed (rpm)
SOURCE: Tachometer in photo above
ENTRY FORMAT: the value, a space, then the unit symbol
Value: 1900 rpm
